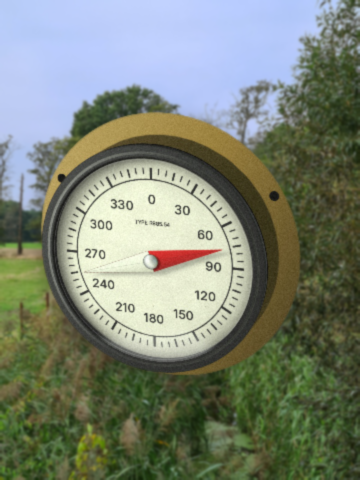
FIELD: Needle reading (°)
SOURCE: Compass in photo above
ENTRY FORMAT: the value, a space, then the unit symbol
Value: 75 °
